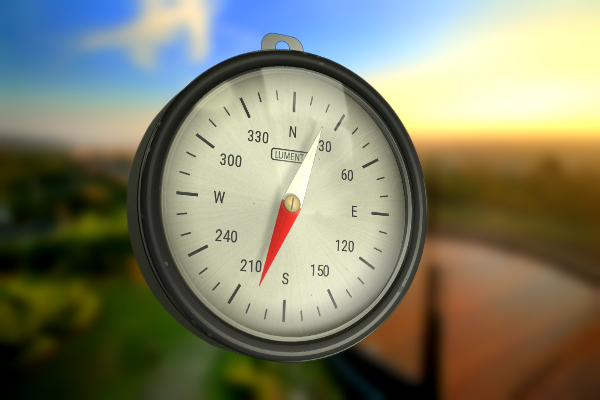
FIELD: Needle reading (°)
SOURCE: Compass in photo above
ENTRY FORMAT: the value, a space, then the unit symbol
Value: 200 °
